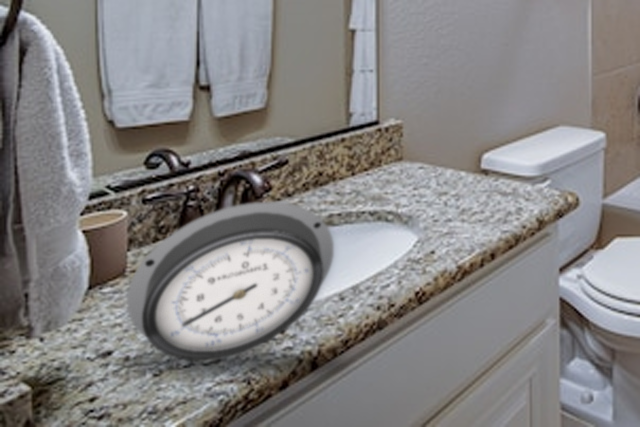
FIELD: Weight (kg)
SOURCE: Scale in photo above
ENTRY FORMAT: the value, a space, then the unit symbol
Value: 7 kg
